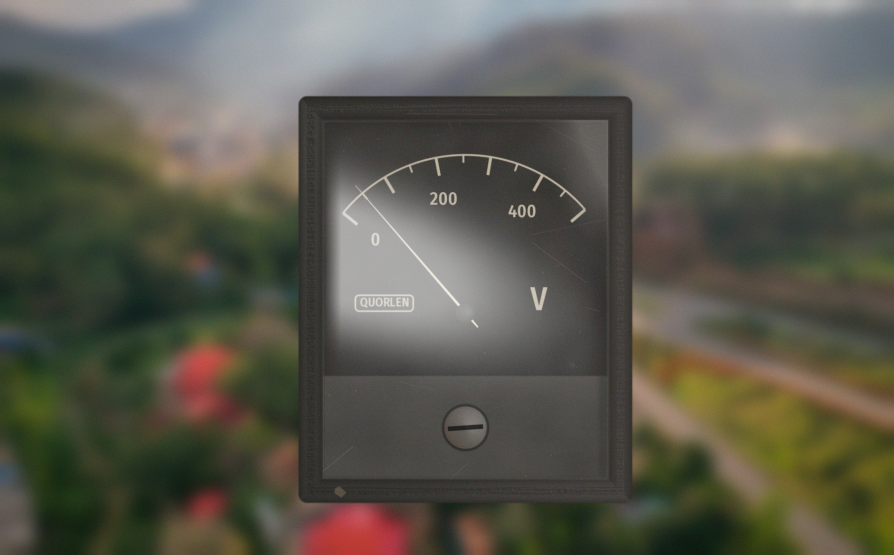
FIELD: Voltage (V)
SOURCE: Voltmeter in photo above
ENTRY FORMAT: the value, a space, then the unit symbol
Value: 50 V
